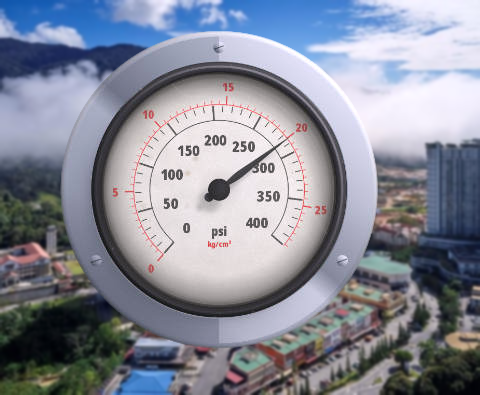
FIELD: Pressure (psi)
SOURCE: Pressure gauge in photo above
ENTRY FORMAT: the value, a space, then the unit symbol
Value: 285 psi
